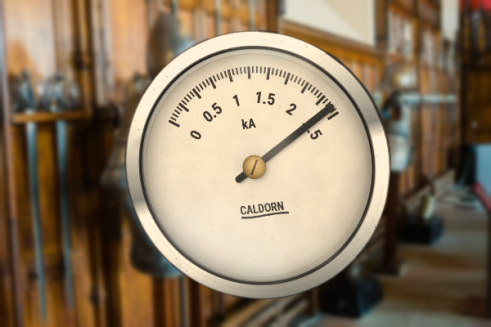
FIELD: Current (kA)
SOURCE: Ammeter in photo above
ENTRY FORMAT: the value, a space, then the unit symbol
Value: 2.4 kA
